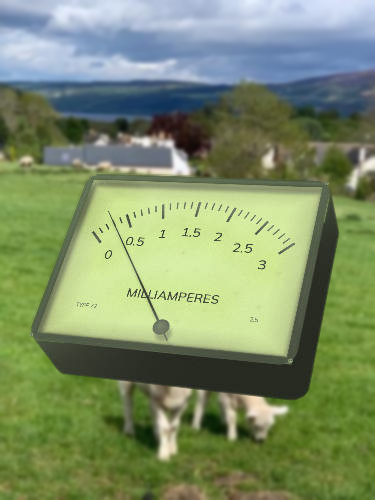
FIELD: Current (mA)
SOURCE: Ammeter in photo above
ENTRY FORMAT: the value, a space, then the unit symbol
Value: 0.3 mA
